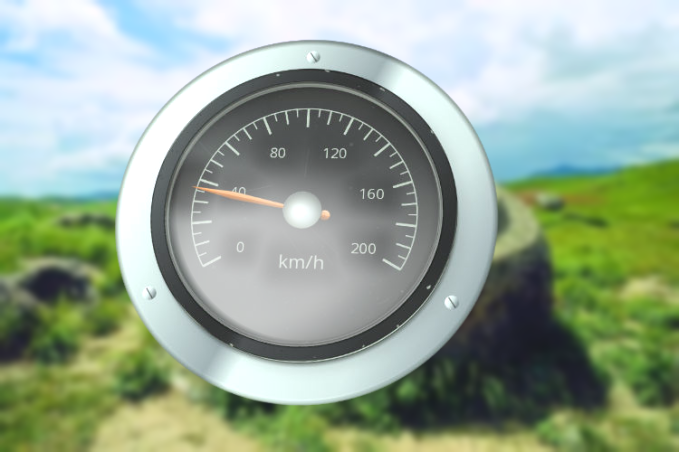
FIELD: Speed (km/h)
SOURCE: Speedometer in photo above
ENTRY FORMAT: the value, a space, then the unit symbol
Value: 35 km/h
